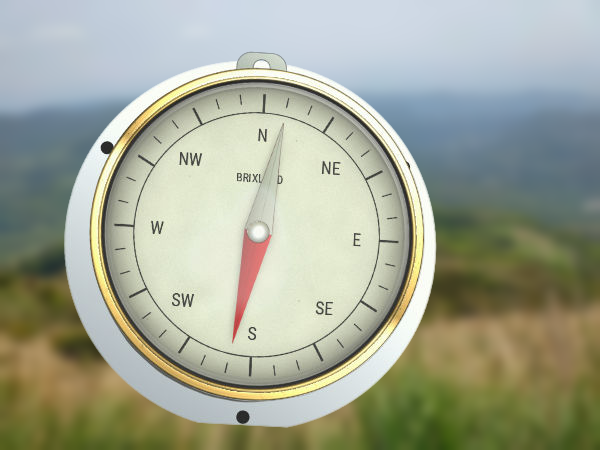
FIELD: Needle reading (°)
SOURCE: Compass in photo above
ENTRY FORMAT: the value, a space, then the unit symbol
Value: 190 °
